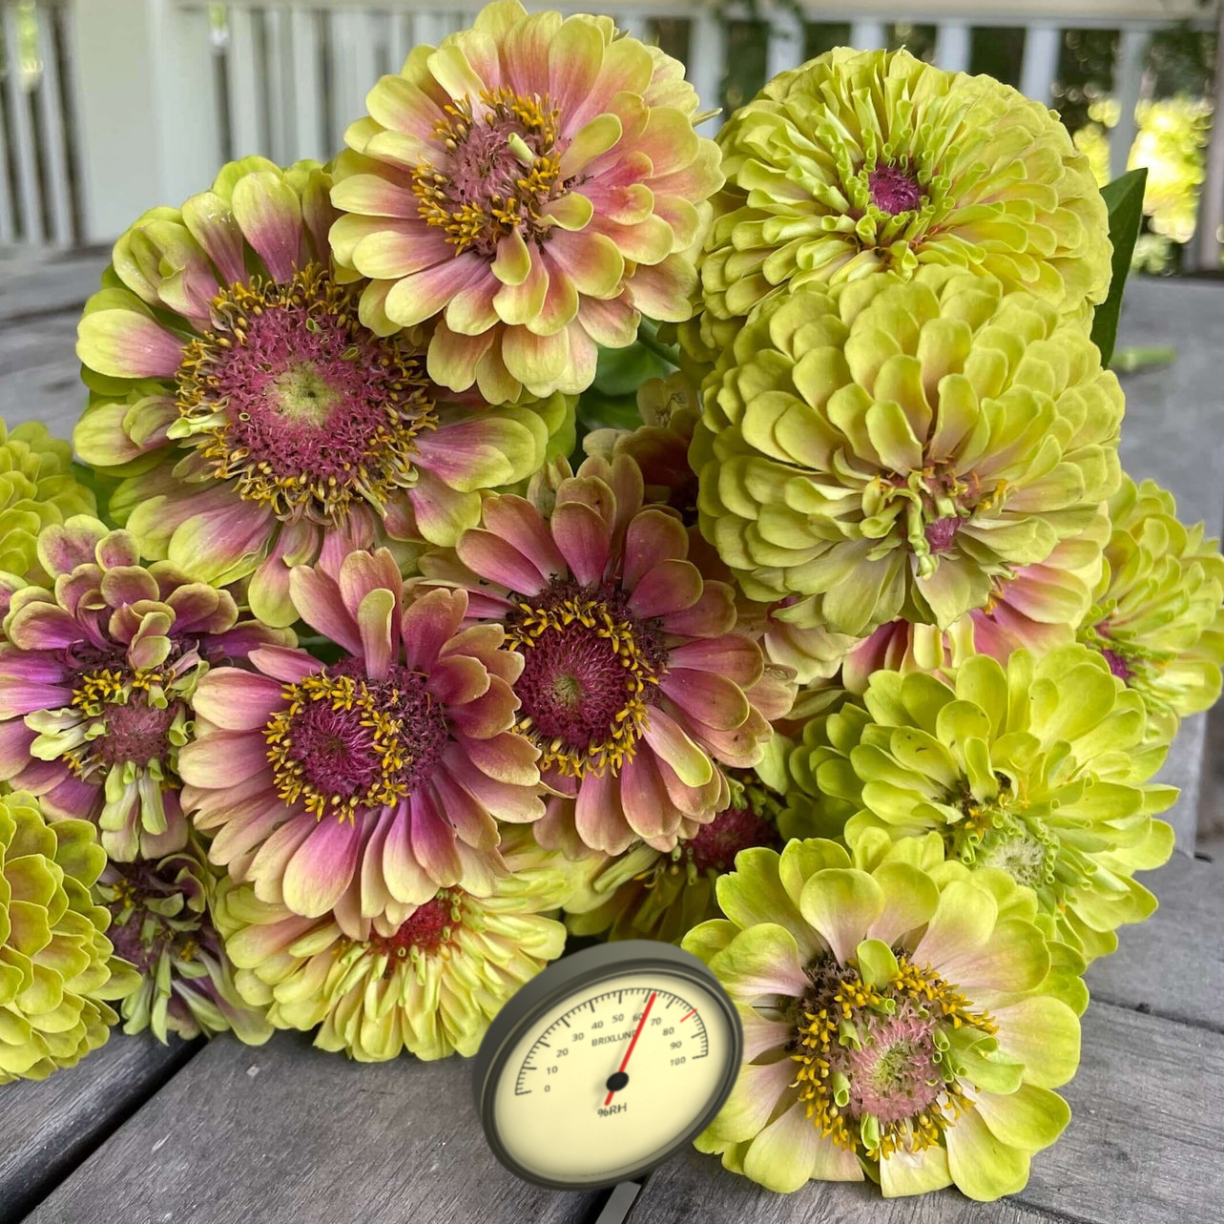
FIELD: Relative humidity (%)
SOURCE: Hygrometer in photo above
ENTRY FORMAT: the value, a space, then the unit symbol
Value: 60 %
